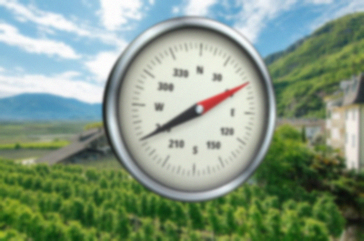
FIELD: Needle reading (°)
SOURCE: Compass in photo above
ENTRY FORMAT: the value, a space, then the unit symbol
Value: 60 °
